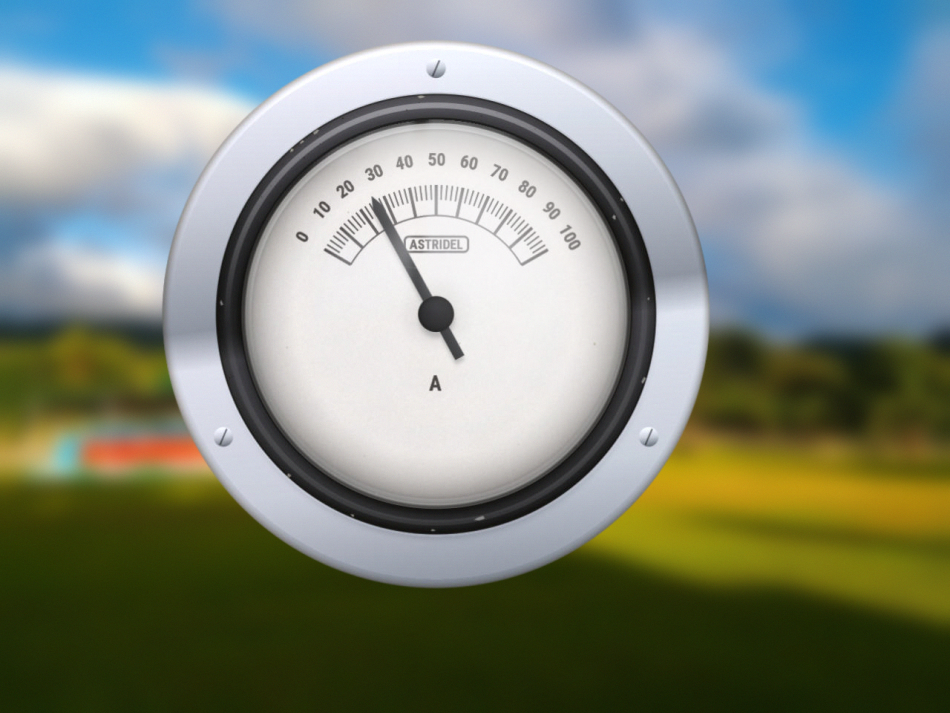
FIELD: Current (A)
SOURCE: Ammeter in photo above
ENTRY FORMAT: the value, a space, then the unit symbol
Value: 26 A
